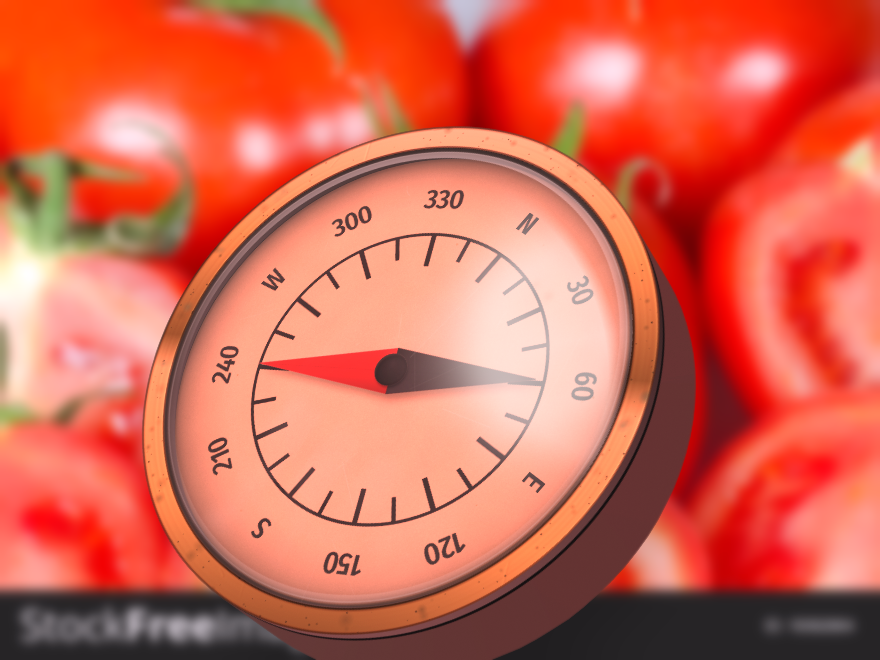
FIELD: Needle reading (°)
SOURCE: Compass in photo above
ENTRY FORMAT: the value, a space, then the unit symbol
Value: 240 °
